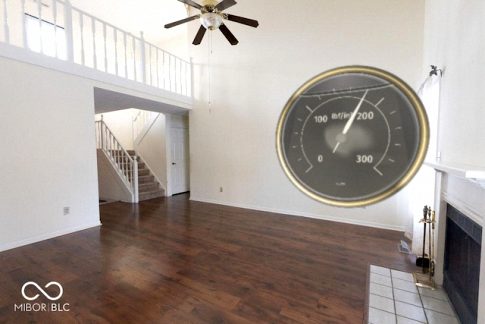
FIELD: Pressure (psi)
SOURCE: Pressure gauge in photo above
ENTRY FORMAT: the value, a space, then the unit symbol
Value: 180 psi
